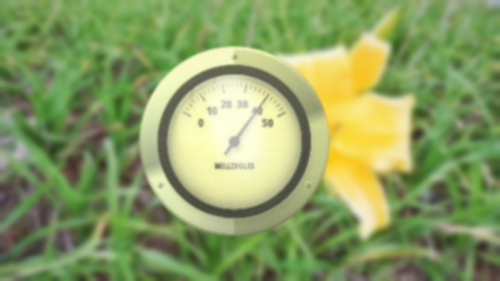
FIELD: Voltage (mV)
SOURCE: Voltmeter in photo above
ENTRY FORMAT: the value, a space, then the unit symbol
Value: 40 mV
